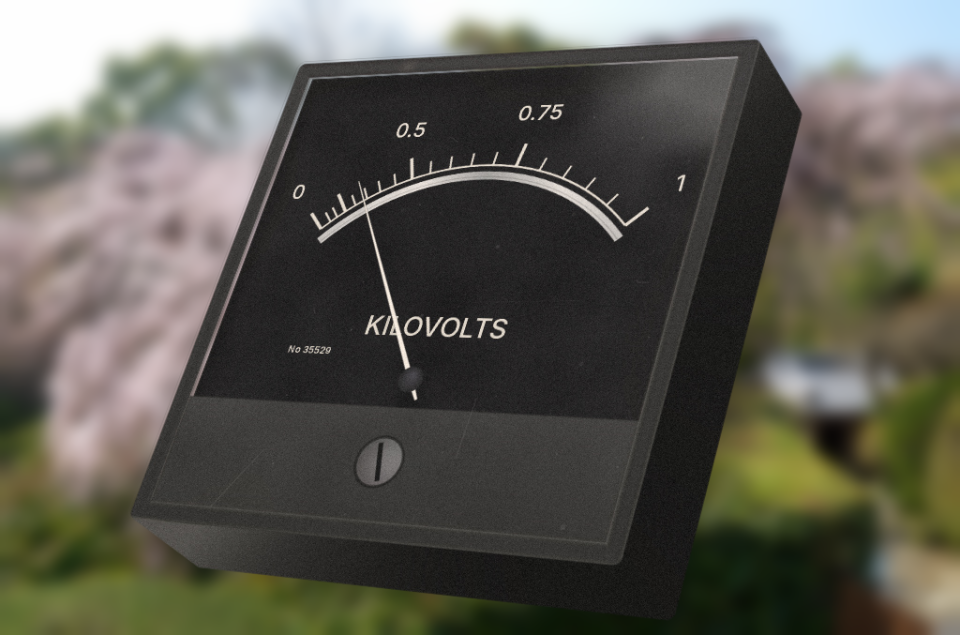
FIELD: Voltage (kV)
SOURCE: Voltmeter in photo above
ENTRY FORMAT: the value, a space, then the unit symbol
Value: 0.35 kV
